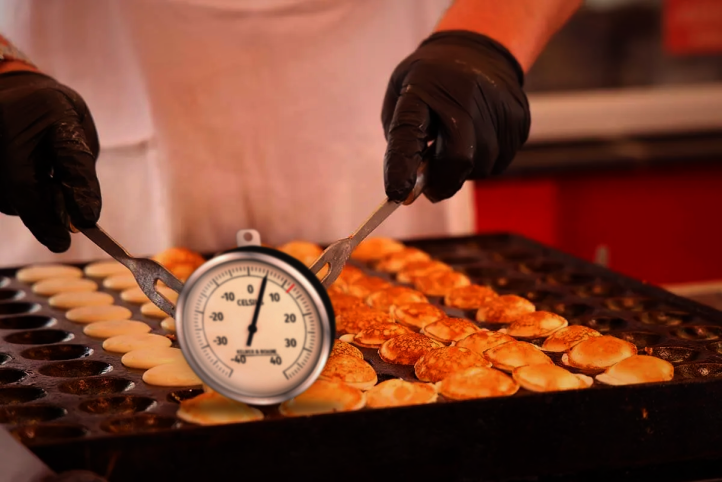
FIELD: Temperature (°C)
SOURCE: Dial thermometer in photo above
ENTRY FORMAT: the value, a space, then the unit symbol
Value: 5 °C
